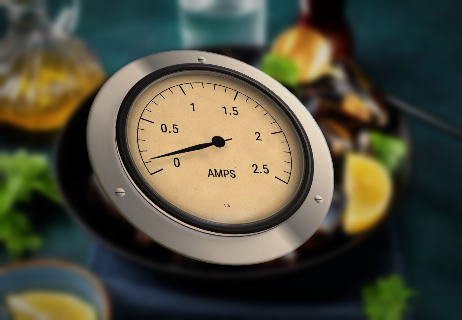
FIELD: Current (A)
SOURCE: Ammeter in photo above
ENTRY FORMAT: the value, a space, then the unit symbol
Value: 0.1 A
